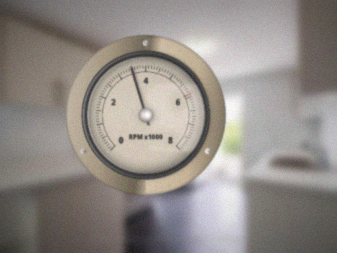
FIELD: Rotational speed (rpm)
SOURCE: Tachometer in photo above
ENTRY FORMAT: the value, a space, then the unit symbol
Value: 3500 rpm
